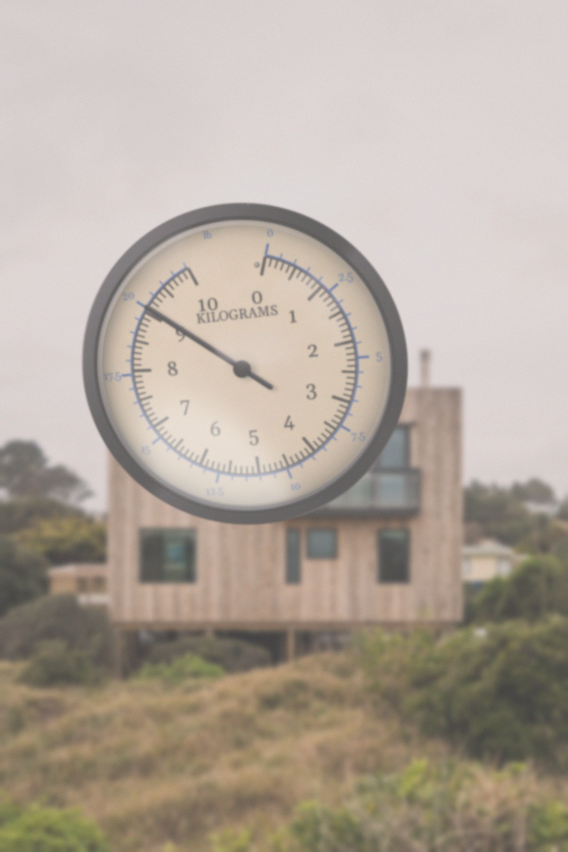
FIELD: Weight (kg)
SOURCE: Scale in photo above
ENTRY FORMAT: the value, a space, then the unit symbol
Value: 9.1 kg
